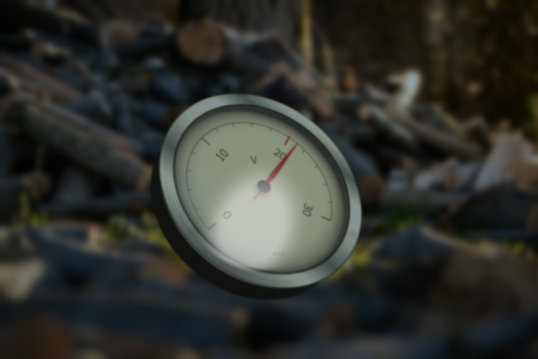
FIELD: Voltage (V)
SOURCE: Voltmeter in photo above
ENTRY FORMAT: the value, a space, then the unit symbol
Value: 21 V
